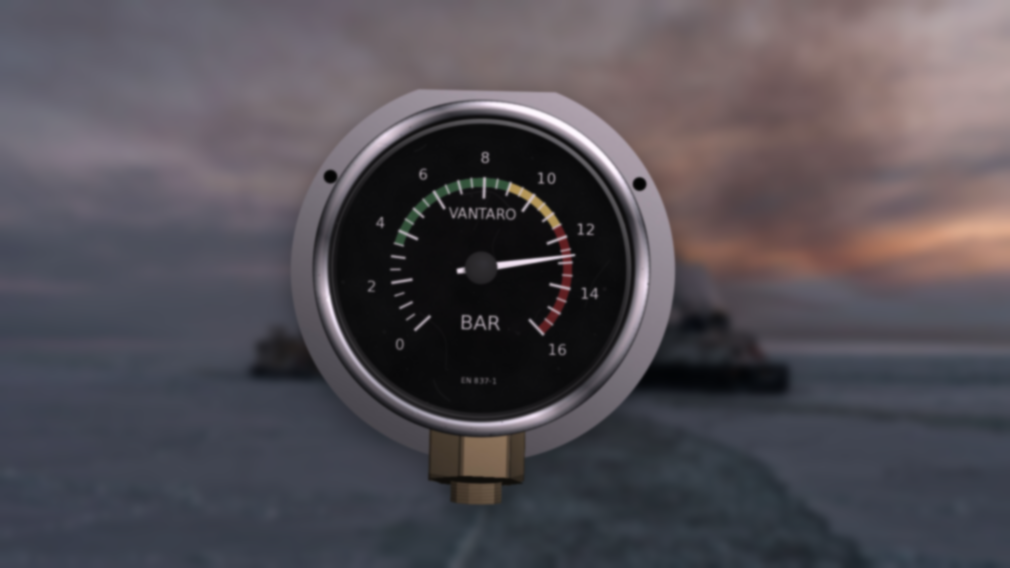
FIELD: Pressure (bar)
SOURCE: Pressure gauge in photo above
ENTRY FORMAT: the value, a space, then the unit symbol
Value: 12.75 bar
